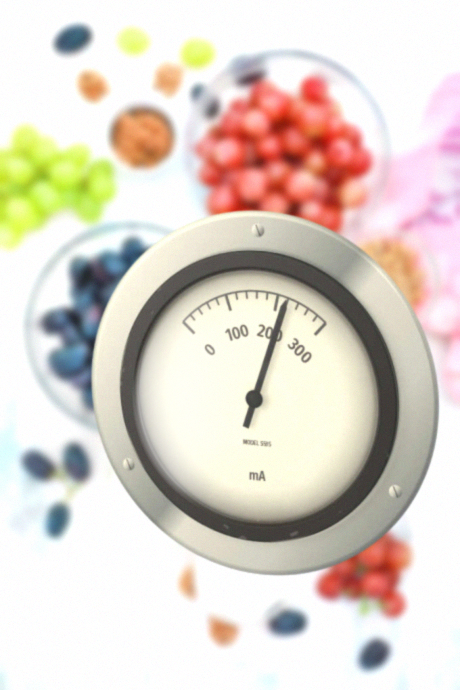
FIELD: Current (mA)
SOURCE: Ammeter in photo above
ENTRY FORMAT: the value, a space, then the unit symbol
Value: 220 mA
